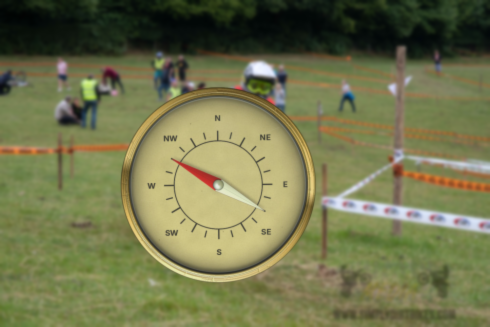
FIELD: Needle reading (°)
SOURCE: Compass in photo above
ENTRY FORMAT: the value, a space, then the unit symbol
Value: 300 °
